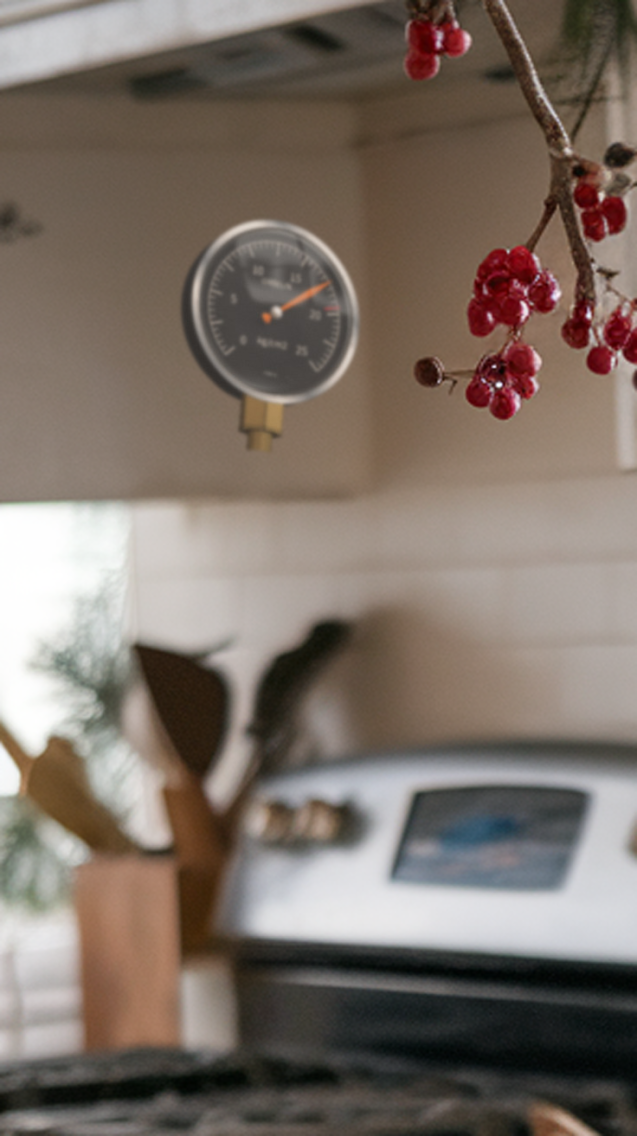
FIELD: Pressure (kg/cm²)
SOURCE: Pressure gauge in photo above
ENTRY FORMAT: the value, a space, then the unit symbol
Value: 17.5 kg/cm²
